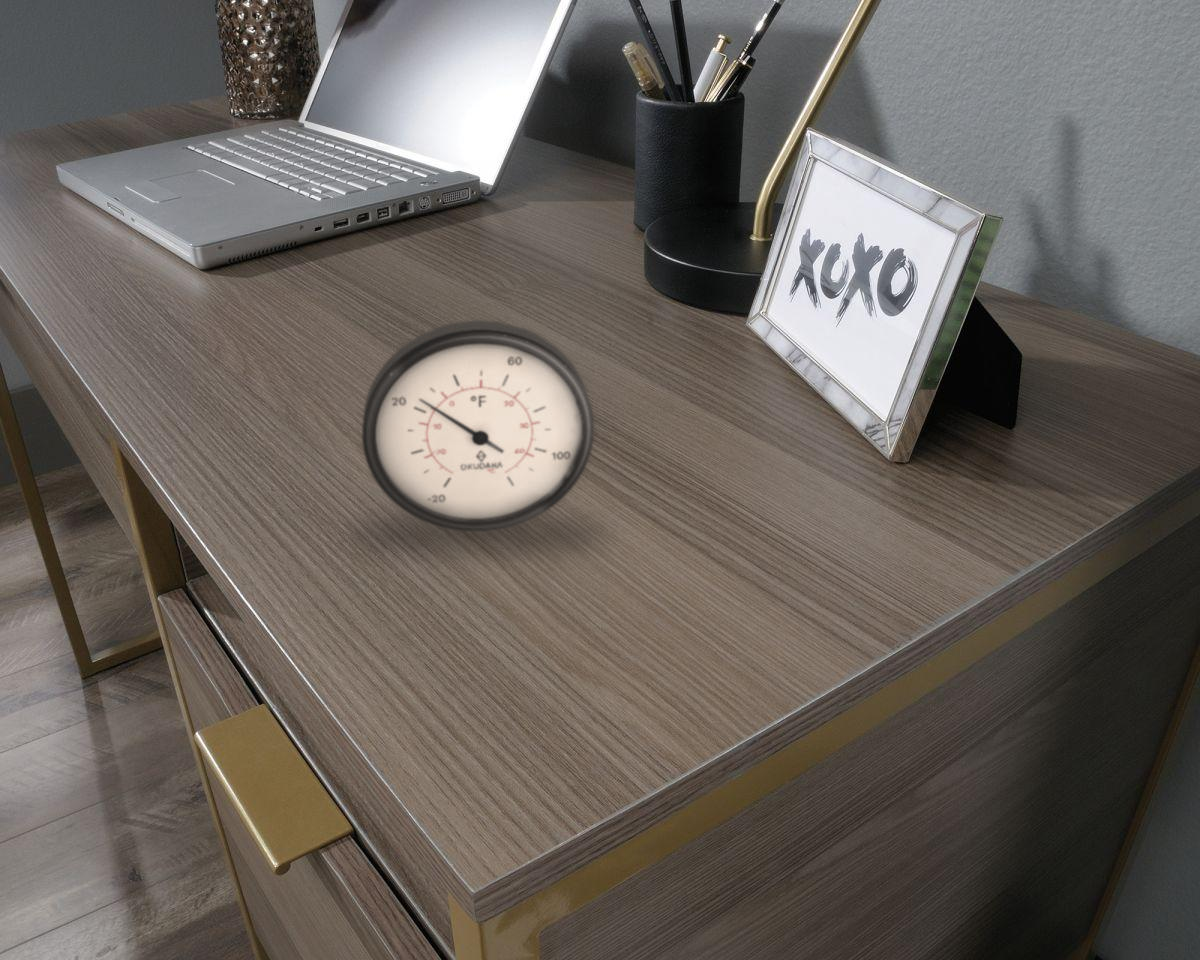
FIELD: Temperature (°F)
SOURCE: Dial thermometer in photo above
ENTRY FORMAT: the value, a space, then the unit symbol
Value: 25 °F
